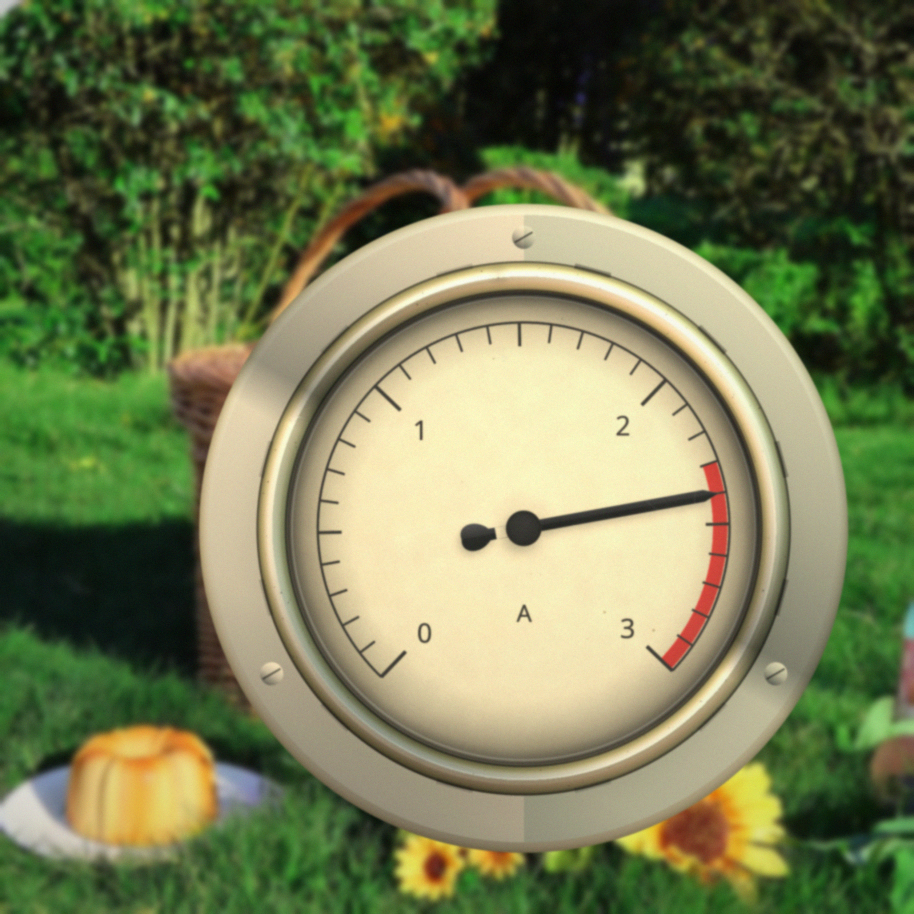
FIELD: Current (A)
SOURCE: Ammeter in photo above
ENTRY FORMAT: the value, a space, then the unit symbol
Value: 2.4 A
